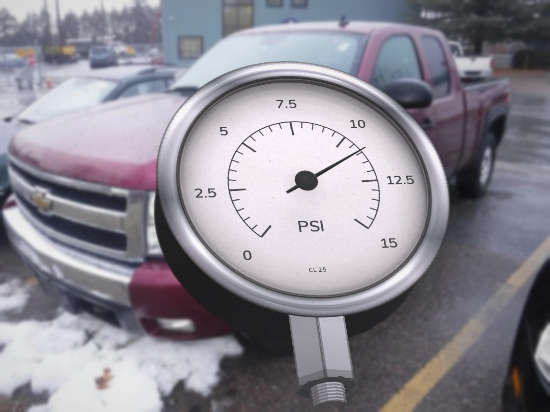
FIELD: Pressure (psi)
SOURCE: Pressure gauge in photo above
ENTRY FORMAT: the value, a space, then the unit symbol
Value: 11 psi
